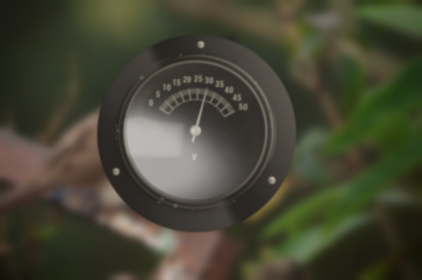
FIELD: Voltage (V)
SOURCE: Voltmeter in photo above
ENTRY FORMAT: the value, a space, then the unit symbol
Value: 30 V
